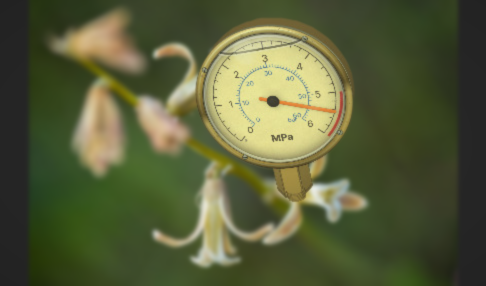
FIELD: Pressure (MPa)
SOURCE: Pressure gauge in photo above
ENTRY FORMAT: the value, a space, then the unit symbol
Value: 5.4 MPa
